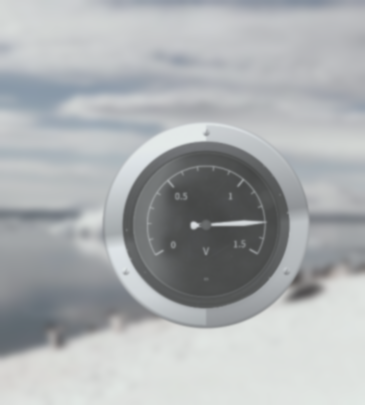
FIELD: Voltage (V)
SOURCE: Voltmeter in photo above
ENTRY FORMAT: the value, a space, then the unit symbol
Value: 1.3 V
